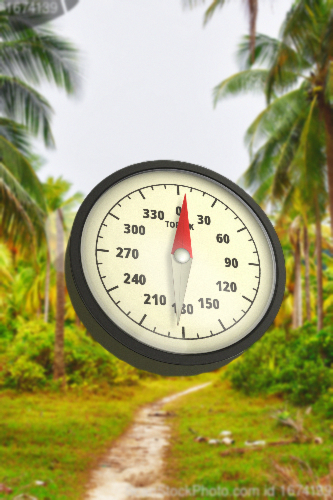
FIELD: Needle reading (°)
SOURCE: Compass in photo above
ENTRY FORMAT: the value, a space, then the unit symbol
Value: 5 °
